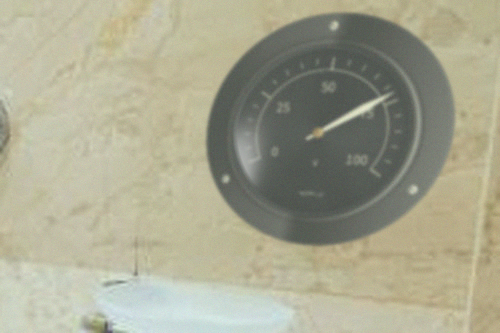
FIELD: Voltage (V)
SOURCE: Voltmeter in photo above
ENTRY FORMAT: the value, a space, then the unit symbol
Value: 72.5 V
